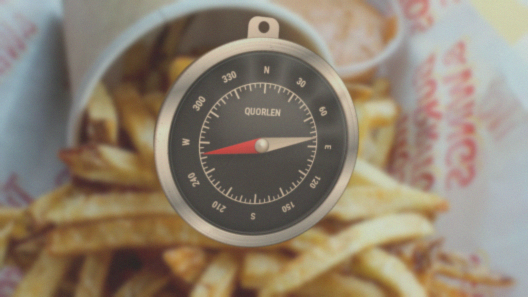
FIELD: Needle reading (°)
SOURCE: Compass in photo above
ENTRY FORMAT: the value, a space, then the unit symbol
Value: 260 °
